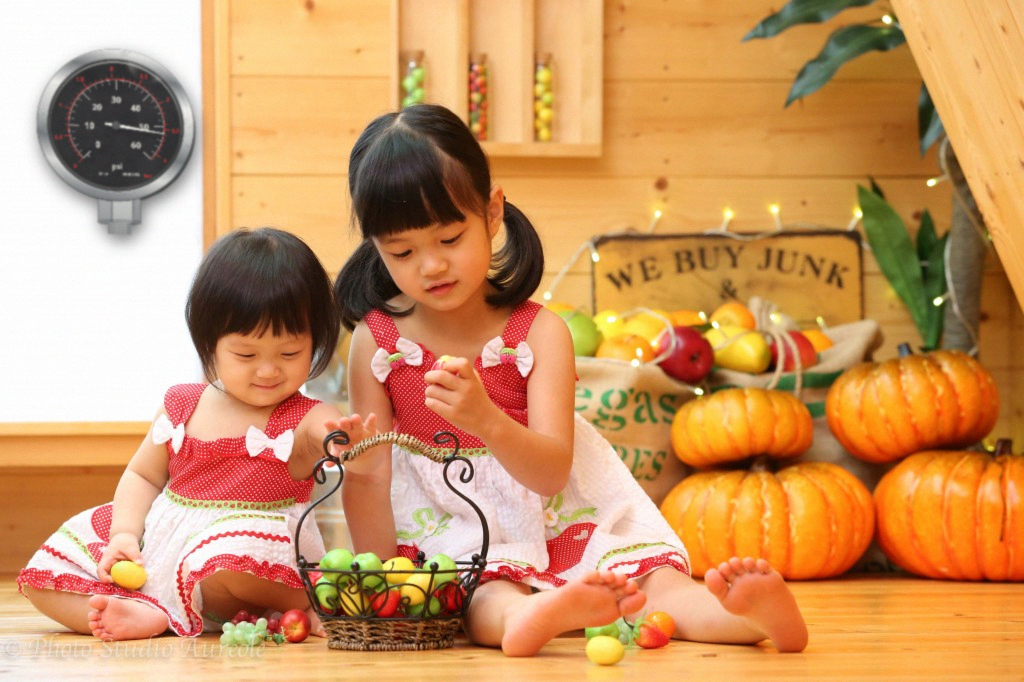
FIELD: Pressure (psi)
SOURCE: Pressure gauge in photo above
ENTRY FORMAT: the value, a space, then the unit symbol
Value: 52 psi
